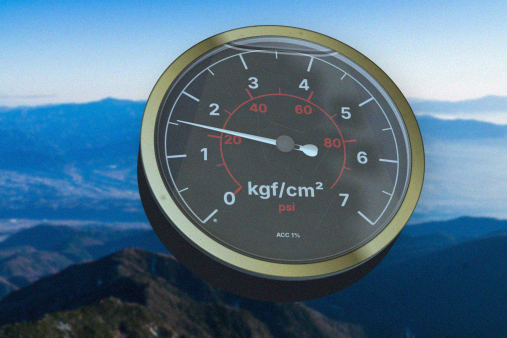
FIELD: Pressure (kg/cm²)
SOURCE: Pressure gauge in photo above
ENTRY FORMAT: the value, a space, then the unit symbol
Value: 1.5 kg/cm²
